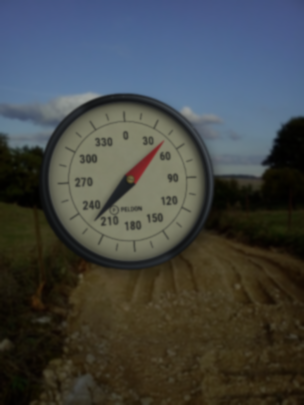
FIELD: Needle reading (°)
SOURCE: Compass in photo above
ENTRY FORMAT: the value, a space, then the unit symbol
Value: 45 °
